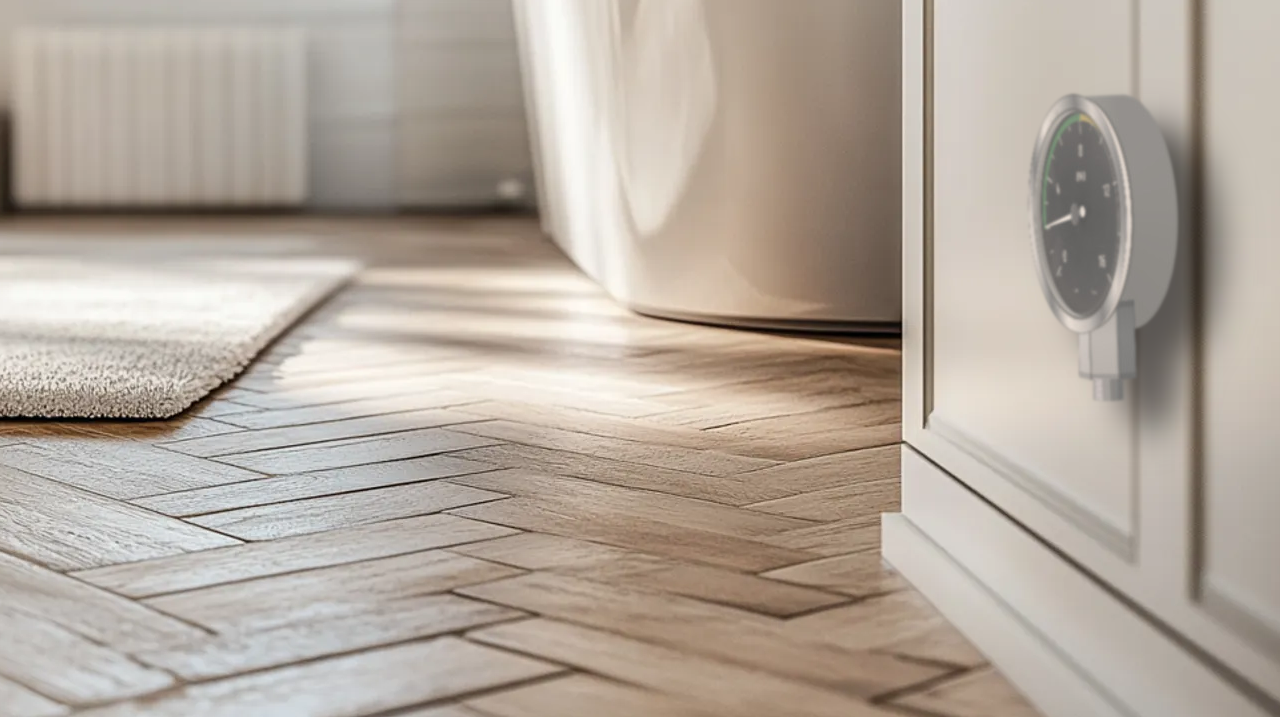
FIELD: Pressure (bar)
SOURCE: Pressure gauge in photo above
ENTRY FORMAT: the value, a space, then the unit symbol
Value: 2 bar
